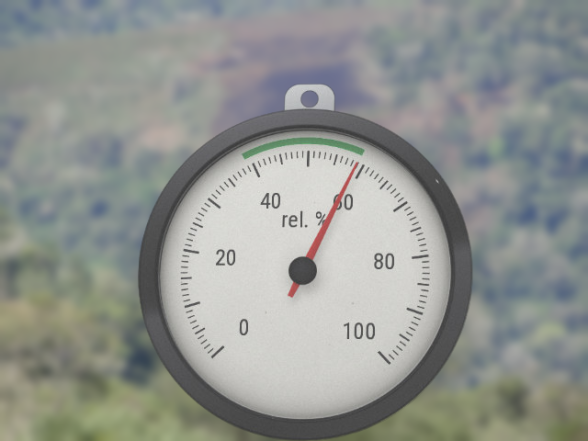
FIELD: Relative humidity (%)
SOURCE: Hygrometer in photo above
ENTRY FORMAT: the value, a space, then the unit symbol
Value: 59 %
